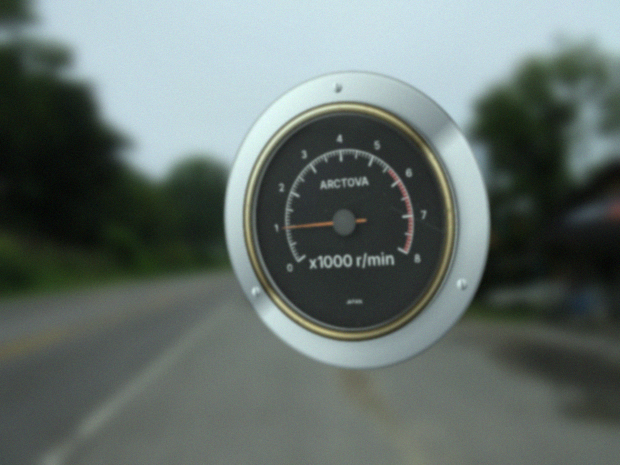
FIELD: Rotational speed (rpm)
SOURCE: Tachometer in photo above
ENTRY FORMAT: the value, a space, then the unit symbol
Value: 1000 rpm
